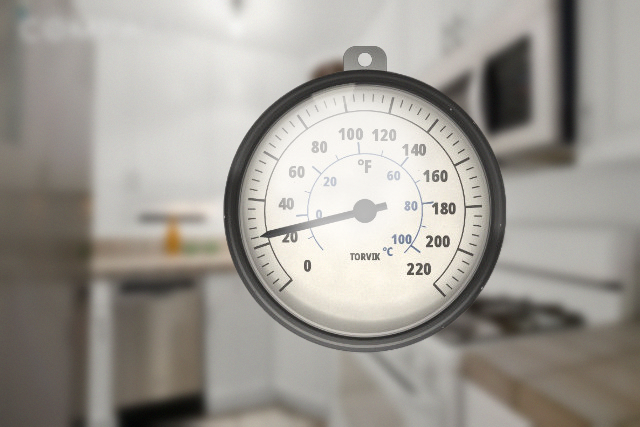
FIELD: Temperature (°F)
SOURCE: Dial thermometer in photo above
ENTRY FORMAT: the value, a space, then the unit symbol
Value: 24 °F
